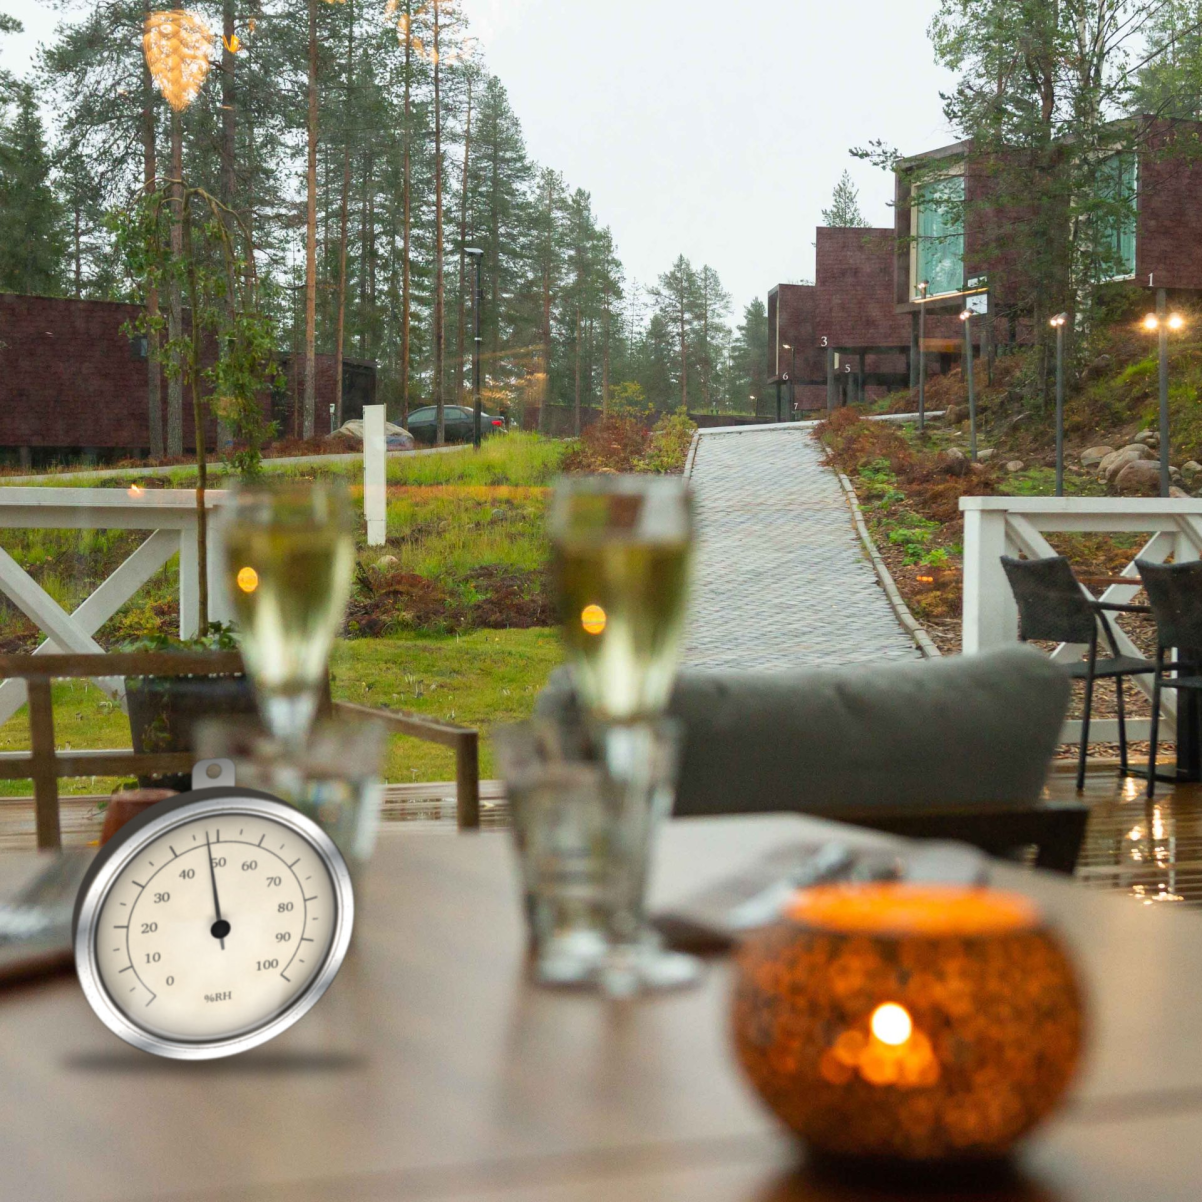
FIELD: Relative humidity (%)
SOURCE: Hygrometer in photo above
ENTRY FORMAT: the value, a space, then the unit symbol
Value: 47.5 %
